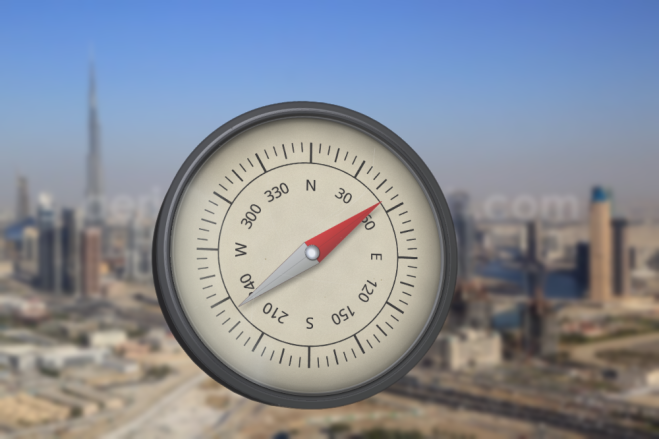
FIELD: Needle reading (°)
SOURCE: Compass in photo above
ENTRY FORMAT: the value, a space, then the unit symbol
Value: 52.5 °
